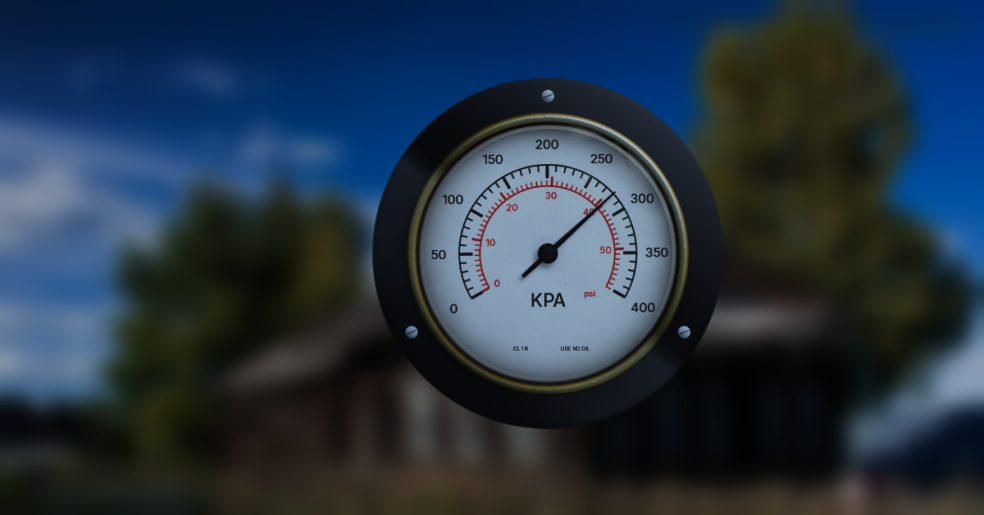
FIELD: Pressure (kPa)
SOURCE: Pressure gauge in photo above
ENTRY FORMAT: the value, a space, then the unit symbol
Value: 280 kPa
